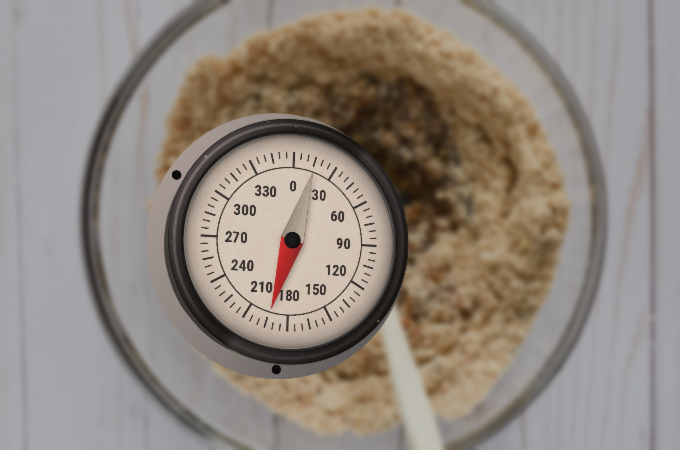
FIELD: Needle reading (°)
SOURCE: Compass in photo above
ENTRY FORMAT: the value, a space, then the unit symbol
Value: 195 °
